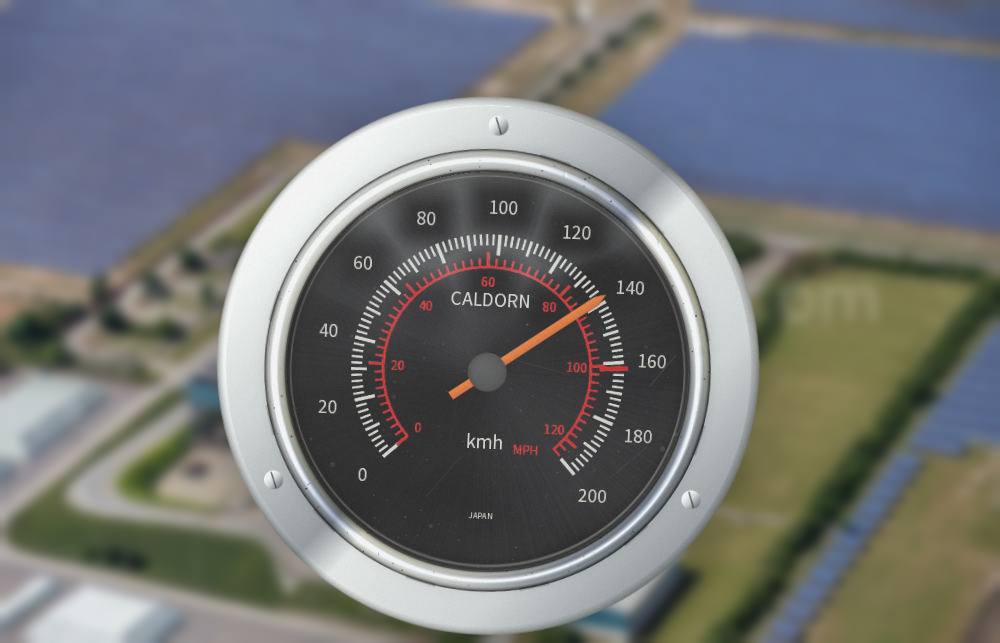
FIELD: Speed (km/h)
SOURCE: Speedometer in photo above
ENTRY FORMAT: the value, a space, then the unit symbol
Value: 138 km/h
